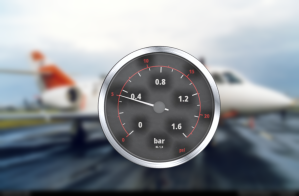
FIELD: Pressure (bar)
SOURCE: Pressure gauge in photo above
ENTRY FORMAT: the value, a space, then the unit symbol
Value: 0.35 bar
